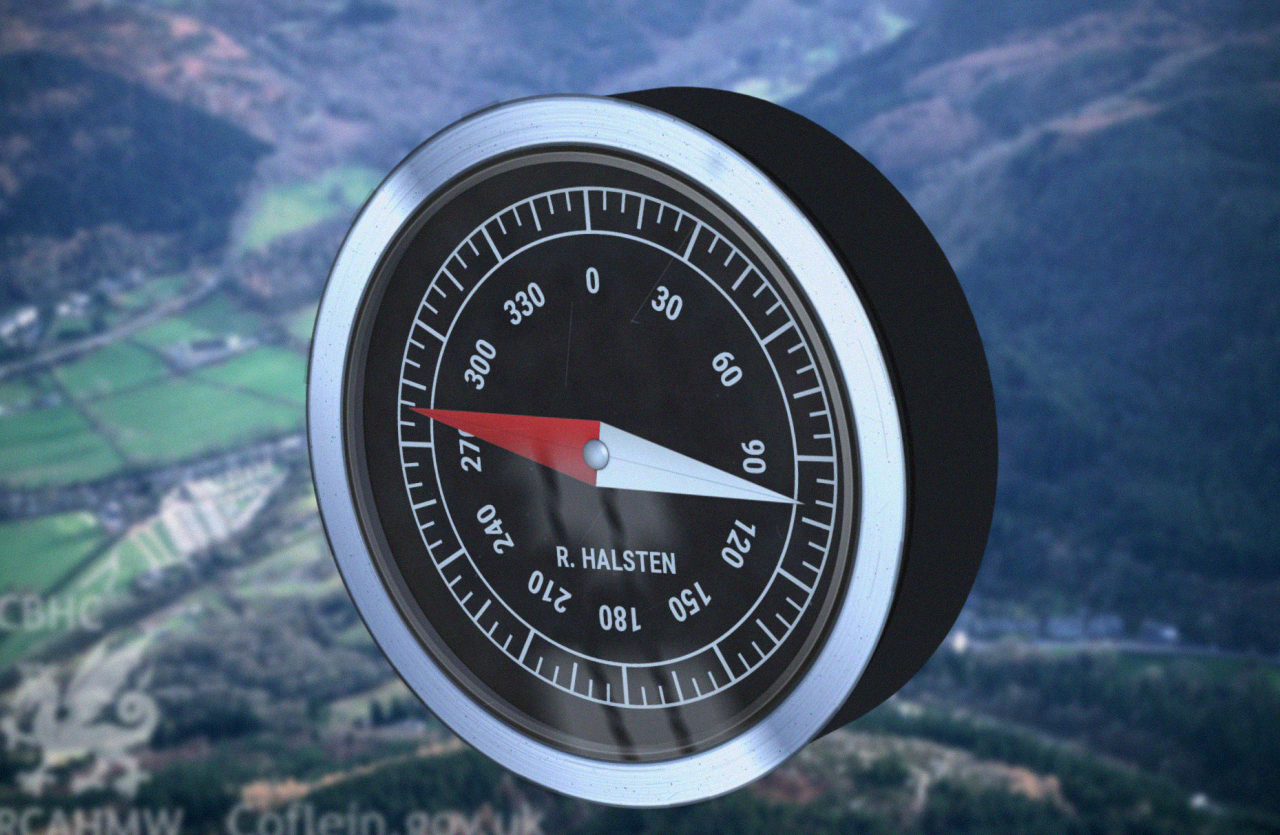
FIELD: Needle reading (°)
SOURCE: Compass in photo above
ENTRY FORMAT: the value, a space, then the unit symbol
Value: 280 °
